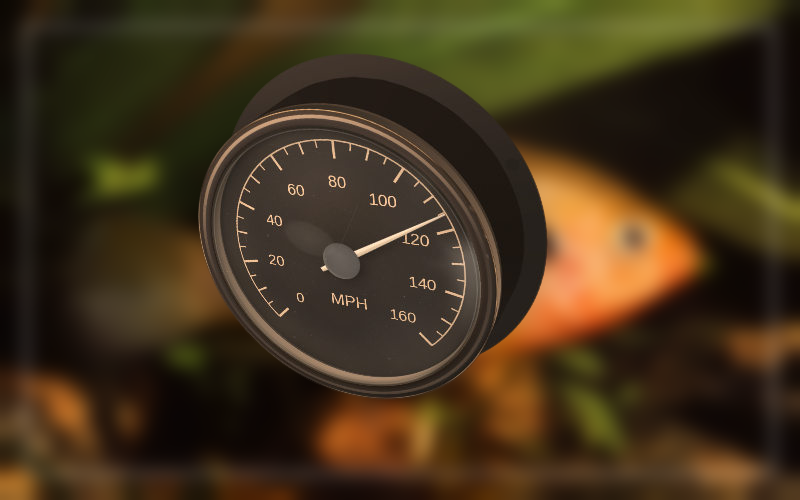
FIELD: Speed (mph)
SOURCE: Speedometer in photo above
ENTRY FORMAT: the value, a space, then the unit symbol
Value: 115 mph
